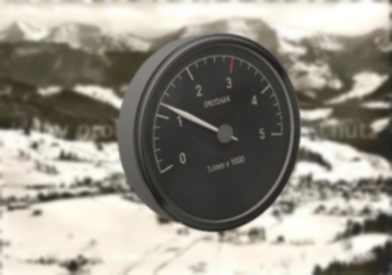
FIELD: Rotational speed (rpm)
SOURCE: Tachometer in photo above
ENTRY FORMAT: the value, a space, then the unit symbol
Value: 1200 rpm
